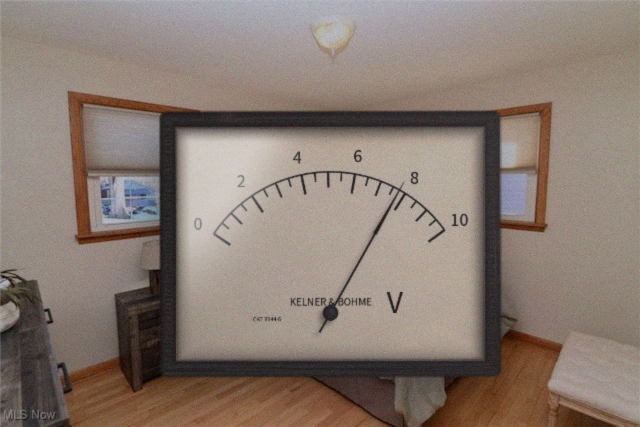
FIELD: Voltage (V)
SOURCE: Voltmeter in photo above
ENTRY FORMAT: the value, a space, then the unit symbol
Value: 7.75 V
